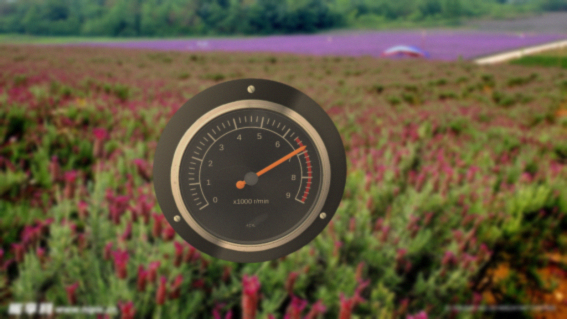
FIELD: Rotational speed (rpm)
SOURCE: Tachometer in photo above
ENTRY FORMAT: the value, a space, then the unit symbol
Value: 6800 rpm
